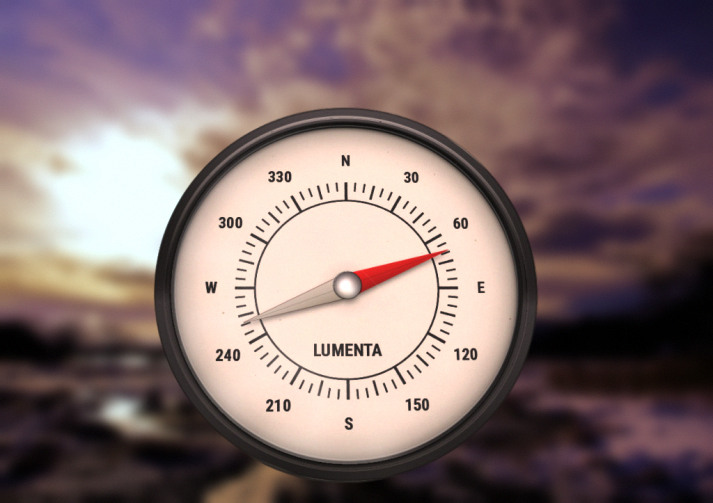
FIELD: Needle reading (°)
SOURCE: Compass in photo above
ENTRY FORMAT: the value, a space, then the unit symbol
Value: 70 °
